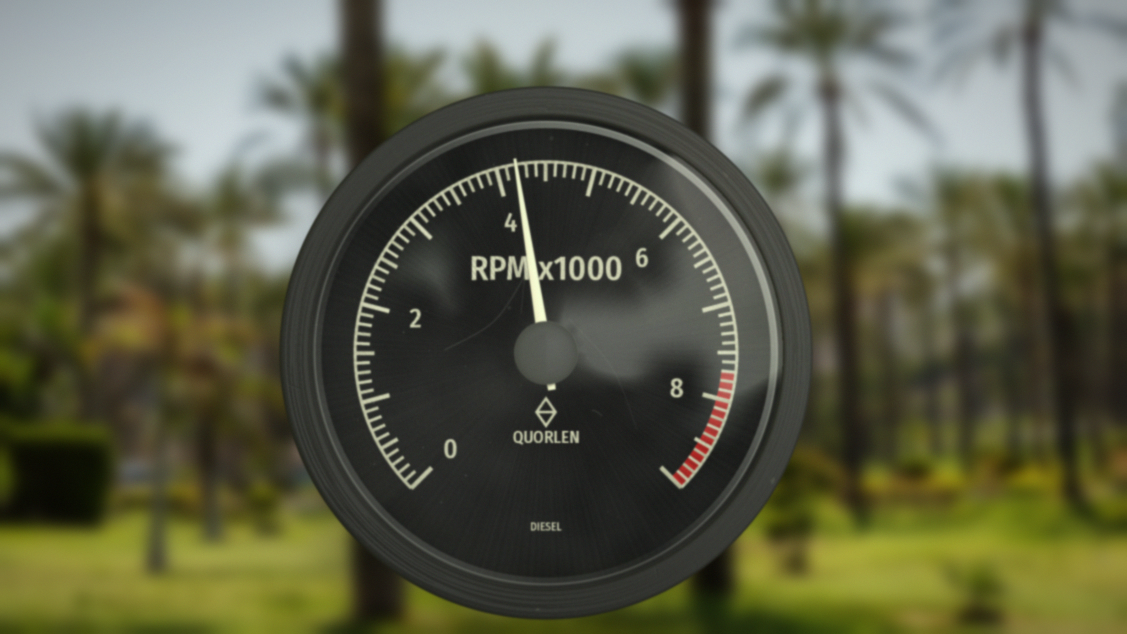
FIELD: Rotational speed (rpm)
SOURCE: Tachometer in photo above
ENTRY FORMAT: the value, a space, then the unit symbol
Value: 4200 rpm
